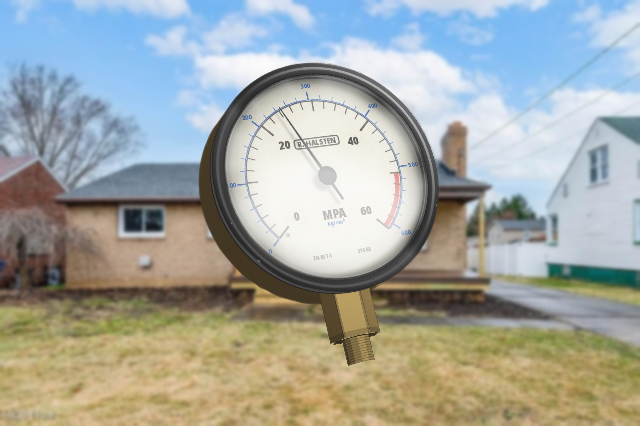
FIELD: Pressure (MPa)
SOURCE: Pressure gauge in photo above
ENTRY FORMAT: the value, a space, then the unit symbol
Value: 24 MPa
